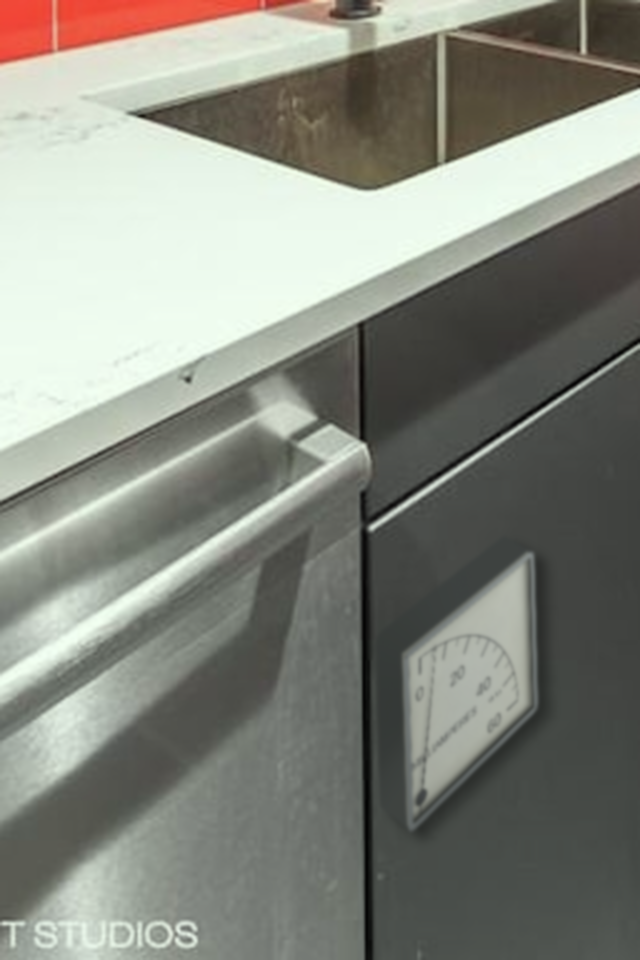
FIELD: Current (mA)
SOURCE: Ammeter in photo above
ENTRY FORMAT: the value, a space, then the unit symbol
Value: 5 mA
